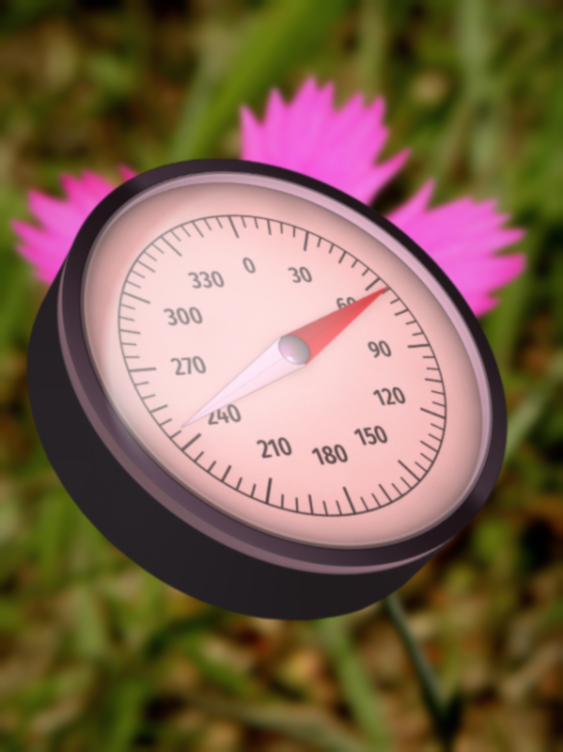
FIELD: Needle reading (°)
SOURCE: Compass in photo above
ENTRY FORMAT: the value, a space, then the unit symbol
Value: 65 °
